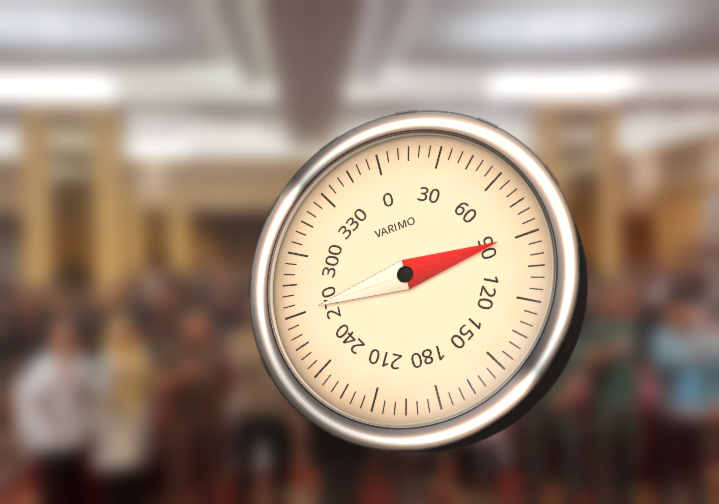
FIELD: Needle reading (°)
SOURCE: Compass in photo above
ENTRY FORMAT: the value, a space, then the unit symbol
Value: 90 °
